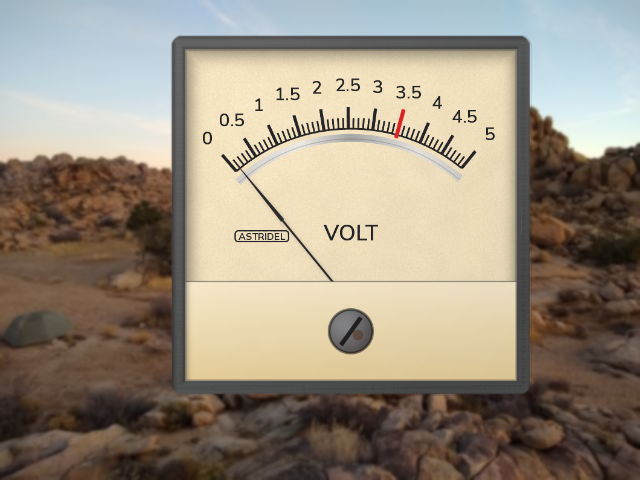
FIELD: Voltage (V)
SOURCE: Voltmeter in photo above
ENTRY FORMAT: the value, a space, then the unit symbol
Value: 0.1 V
